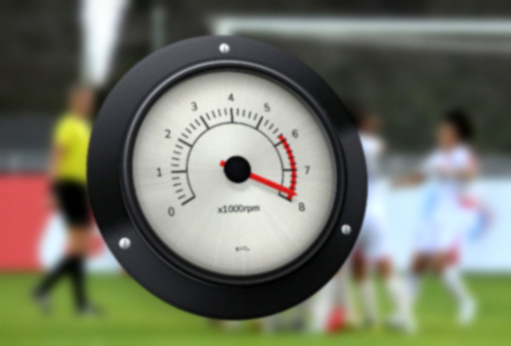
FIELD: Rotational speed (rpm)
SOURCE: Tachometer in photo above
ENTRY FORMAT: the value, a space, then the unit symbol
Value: 7800 rpm
